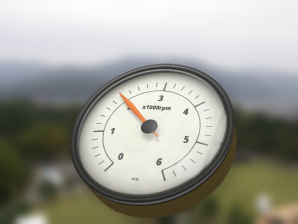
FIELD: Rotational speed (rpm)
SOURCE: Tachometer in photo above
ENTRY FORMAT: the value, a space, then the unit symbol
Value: 2000 rpm
